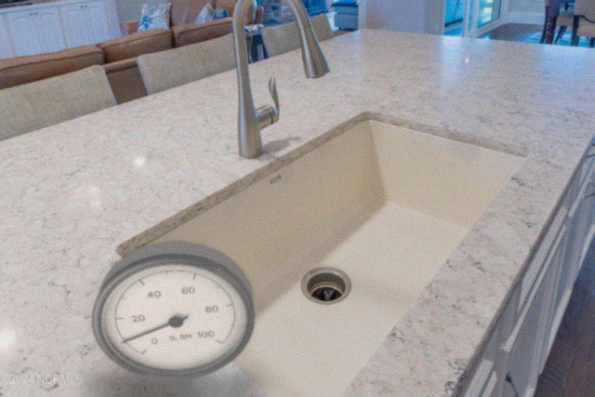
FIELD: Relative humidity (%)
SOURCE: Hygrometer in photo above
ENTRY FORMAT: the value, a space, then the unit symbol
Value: 10 %
